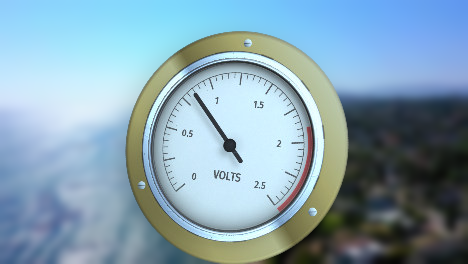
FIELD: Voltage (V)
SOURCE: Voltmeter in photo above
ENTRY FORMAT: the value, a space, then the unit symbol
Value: 0.85 V
